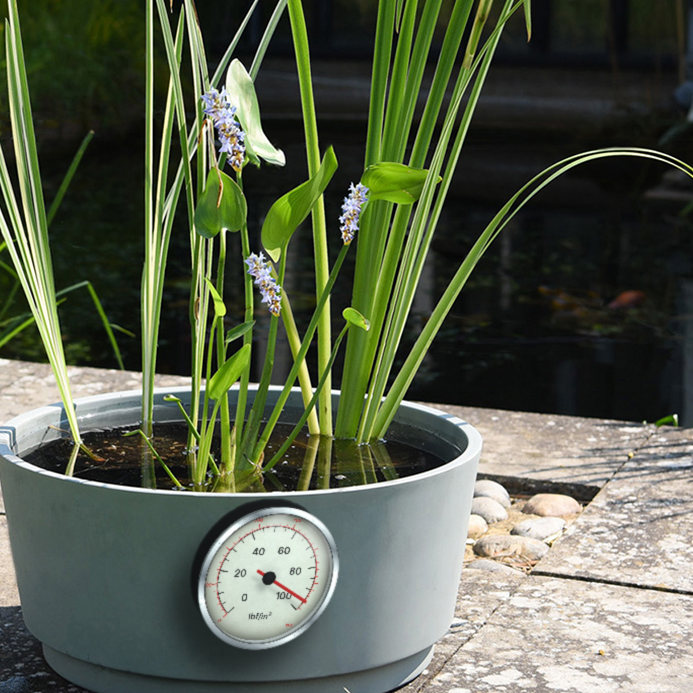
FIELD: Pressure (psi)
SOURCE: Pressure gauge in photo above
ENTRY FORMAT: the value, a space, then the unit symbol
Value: 95 psi
